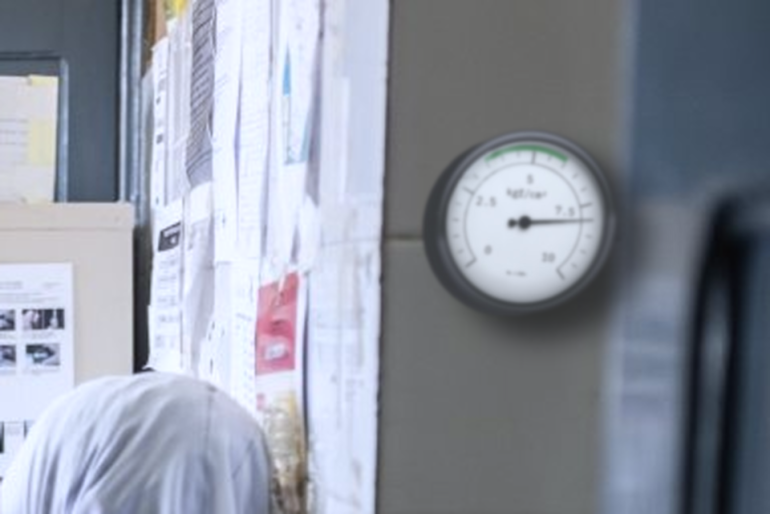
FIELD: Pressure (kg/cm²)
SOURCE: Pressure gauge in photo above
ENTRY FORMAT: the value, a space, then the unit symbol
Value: 8 kg/cm²
